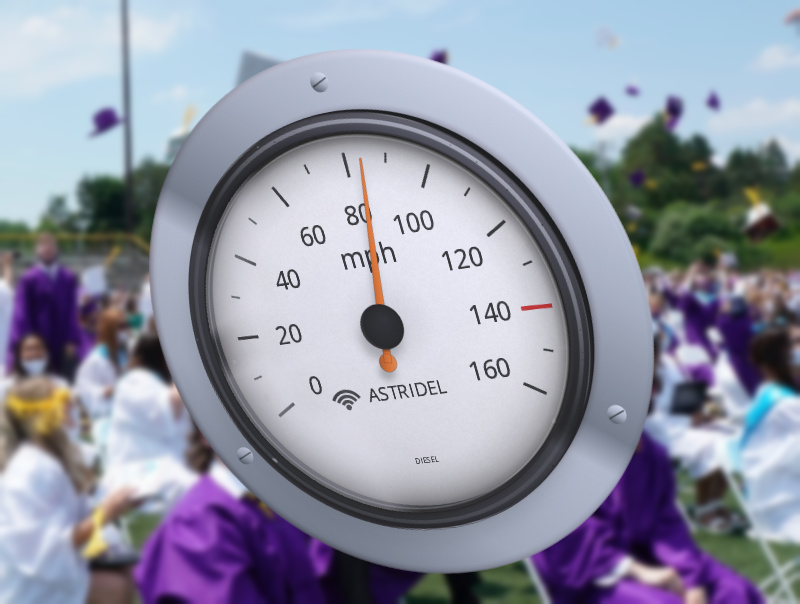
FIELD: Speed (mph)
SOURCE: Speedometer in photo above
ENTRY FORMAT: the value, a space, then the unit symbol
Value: 85 mph
